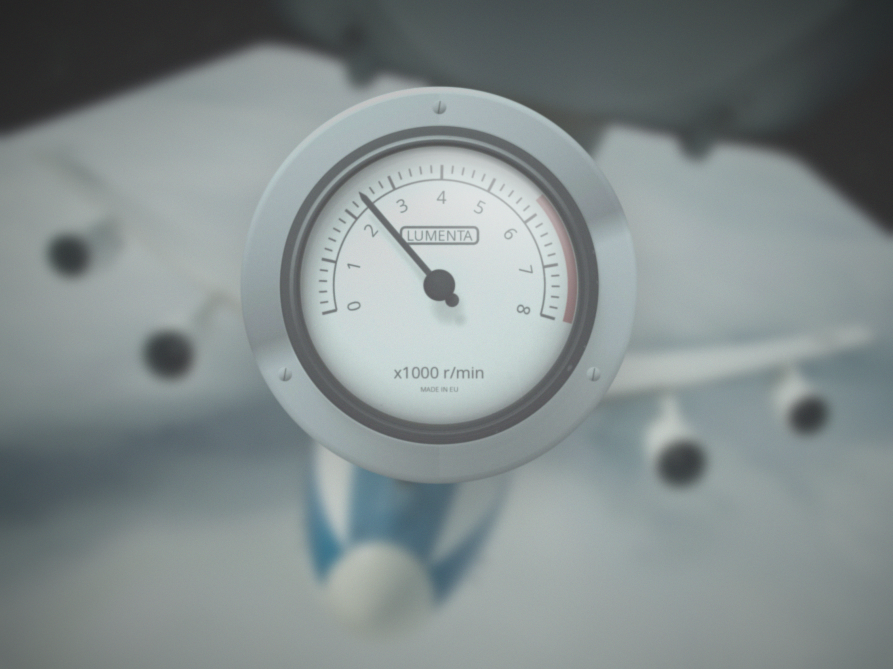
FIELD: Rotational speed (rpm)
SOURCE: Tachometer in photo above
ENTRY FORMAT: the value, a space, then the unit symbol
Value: 2400 rpm
